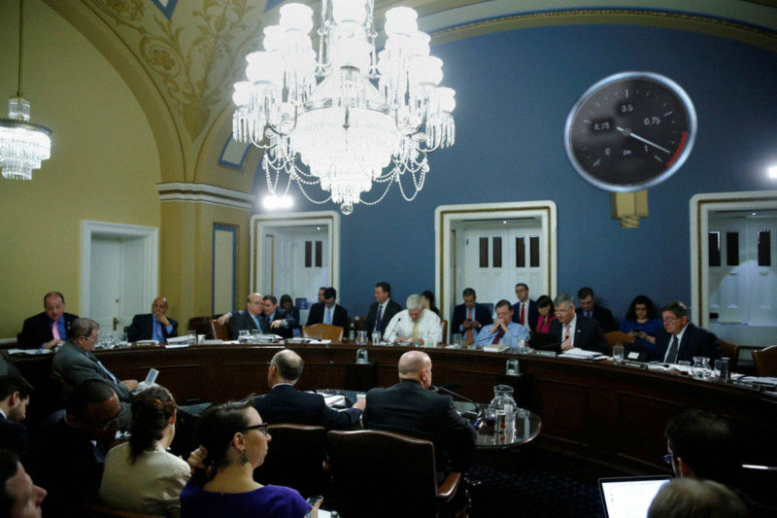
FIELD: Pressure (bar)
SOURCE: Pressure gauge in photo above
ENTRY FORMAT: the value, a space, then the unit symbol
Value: 0.95 bar
